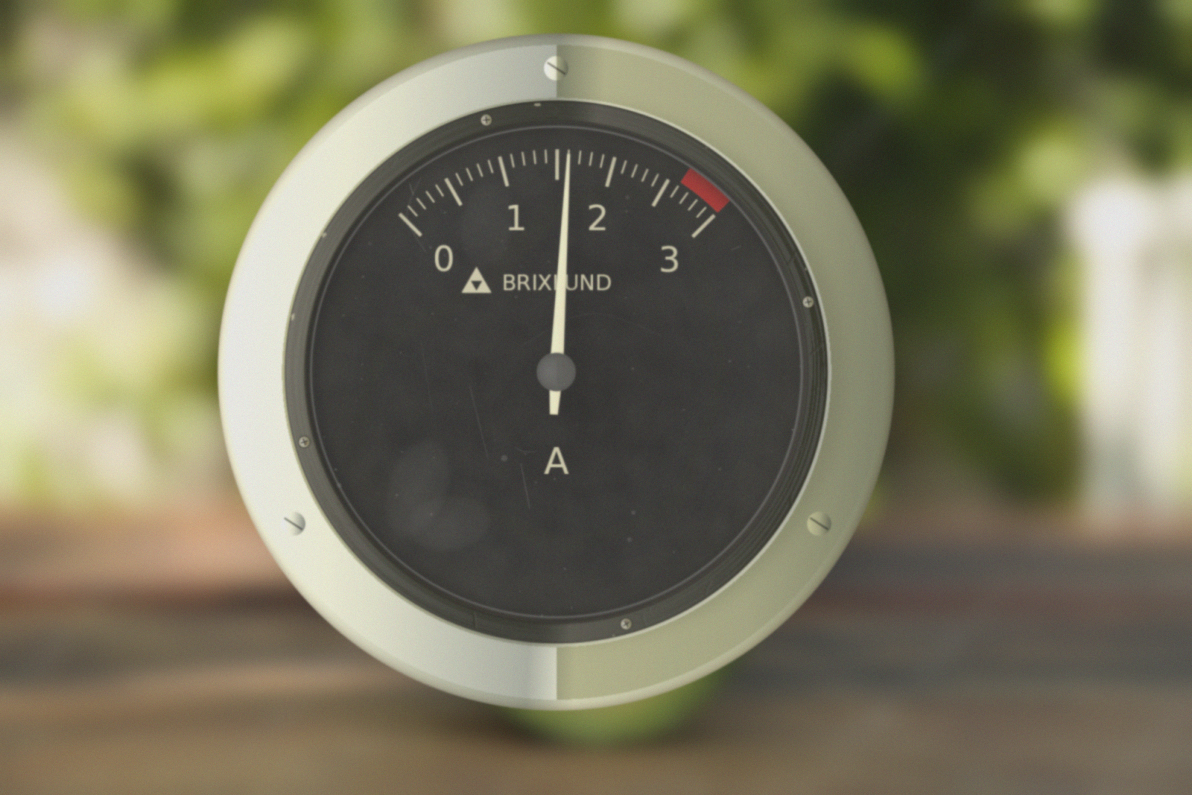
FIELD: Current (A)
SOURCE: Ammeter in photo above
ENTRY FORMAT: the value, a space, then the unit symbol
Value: 1.6 A
